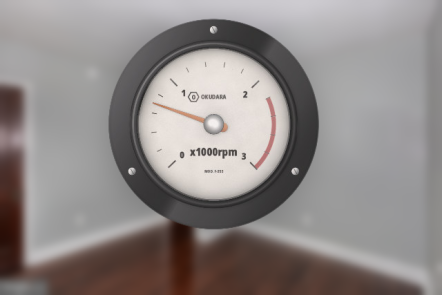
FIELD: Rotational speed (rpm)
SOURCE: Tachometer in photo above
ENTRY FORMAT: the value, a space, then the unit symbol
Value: 700 rpm
